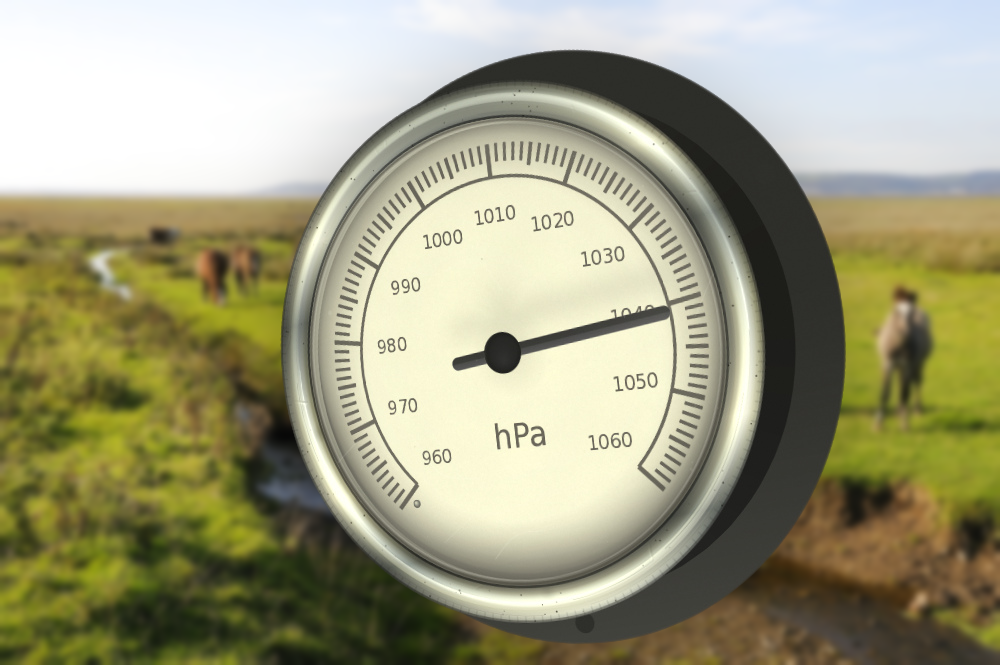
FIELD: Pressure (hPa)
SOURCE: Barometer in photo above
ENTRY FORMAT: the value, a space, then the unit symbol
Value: 1041 hPa
